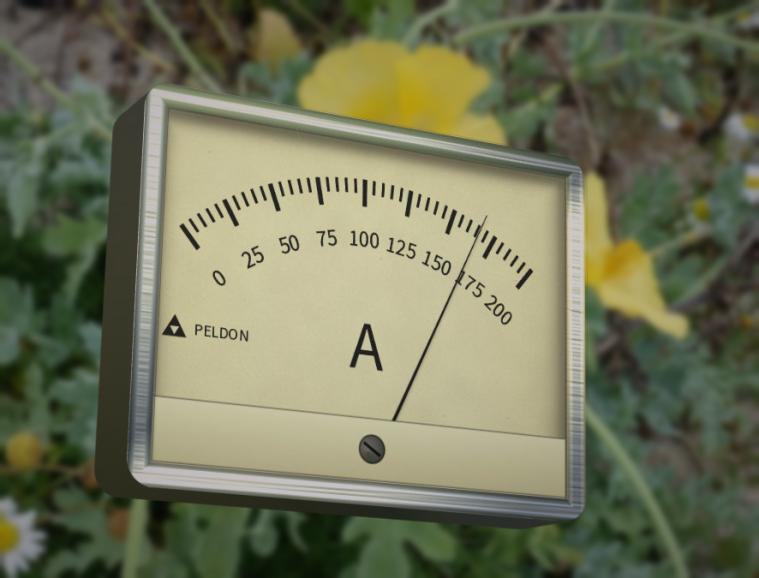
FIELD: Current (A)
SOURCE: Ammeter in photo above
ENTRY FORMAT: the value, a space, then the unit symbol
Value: 165 A
